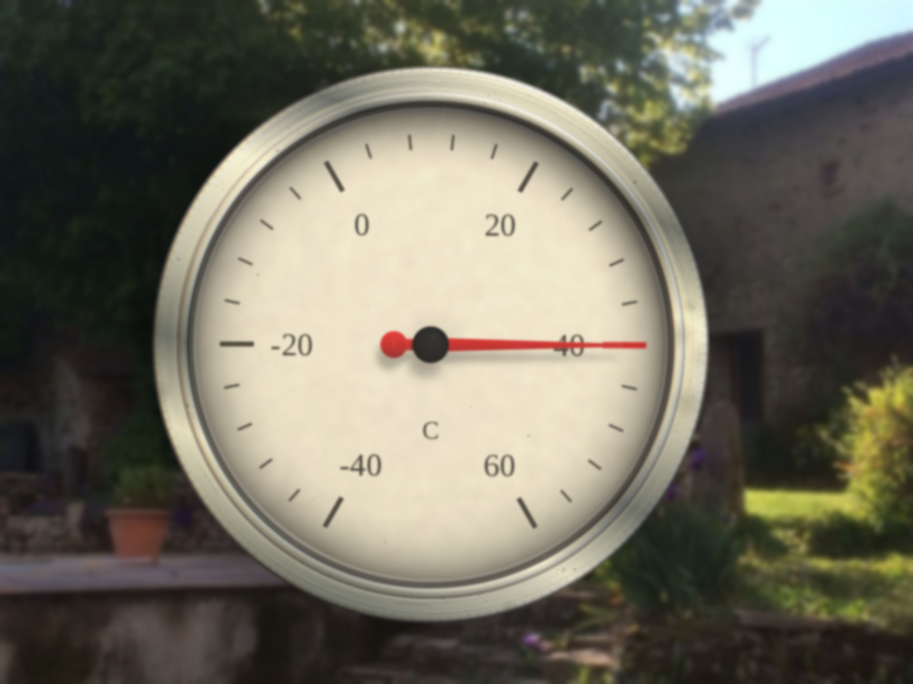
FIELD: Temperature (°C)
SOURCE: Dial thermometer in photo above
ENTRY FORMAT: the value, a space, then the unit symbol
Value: 40 °C
